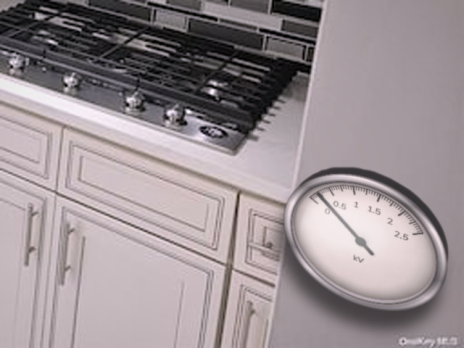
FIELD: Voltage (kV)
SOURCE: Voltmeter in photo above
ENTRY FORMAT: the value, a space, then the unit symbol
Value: 0.25 kV
